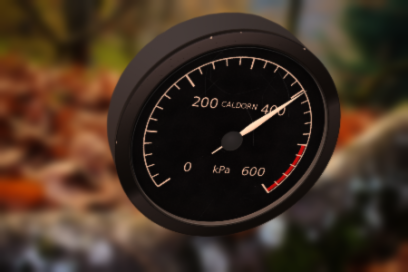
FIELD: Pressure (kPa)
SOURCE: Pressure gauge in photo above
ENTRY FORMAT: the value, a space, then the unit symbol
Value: 400 kPa
